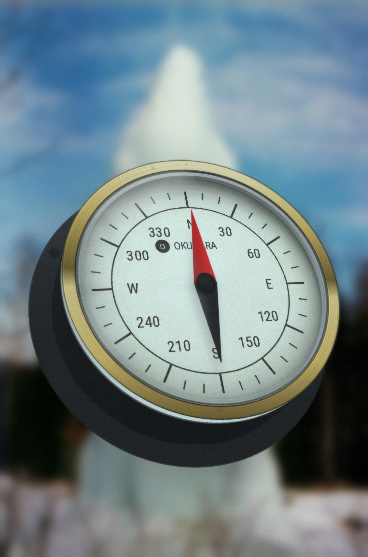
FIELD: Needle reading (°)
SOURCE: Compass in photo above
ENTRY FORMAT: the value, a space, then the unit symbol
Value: 0 °
